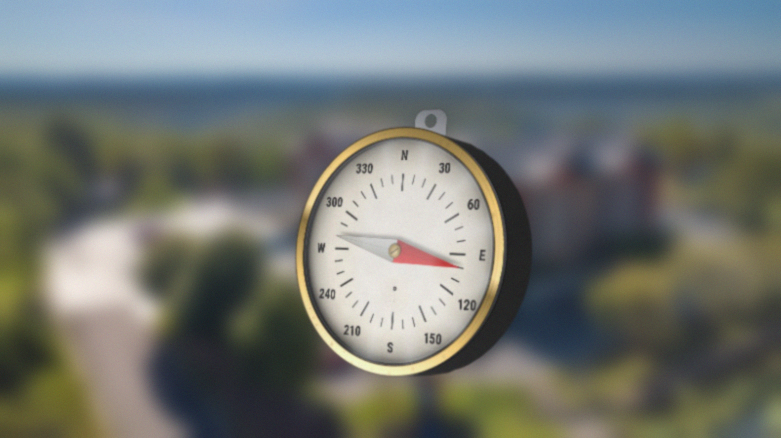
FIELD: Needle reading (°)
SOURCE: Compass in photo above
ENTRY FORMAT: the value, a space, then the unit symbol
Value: 100 °
